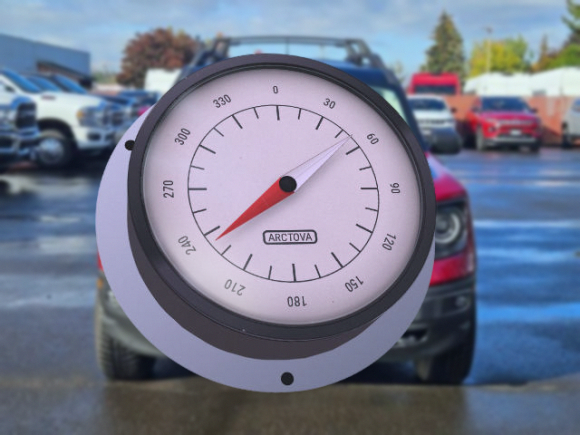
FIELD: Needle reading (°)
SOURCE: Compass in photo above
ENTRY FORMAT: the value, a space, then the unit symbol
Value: 232.5 °
